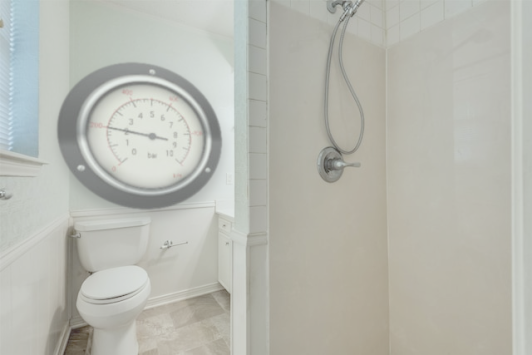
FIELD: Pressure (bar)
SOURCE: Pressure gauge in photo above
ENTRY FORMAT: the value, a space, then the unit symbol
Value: 2 bar
